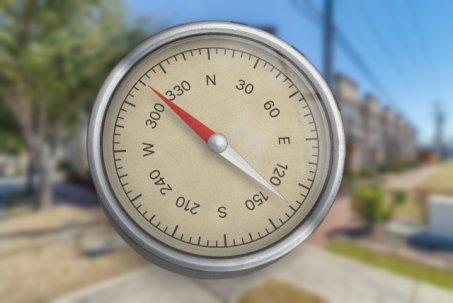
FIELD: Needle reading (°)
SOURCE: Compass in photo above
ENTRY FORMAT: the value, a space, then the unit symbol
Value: 315 °
